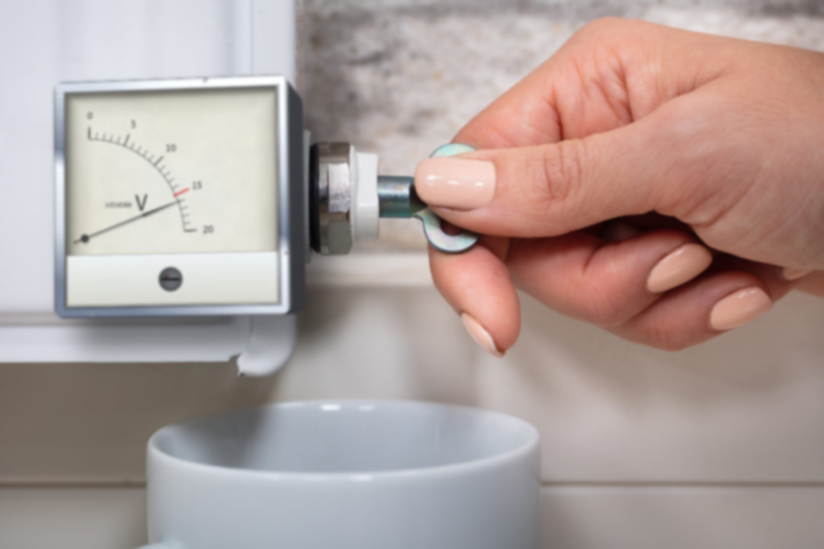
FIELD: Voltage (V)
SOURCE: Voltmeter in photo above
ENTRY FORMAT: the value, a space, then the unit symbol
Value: 16 V
